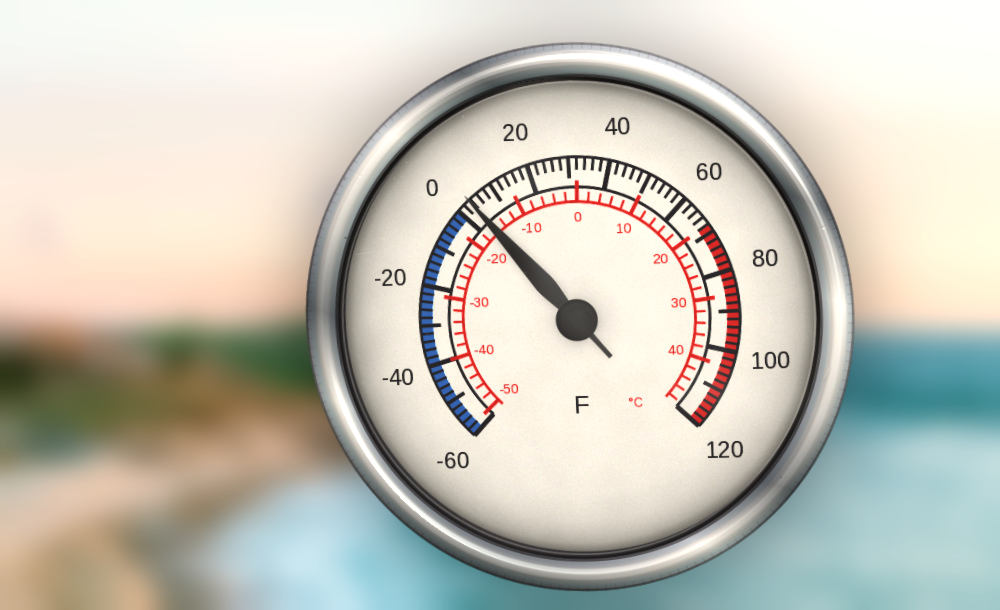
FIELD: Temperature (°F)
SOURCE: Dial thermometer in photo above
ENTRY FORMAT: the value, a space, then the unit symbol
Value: 4 °F
